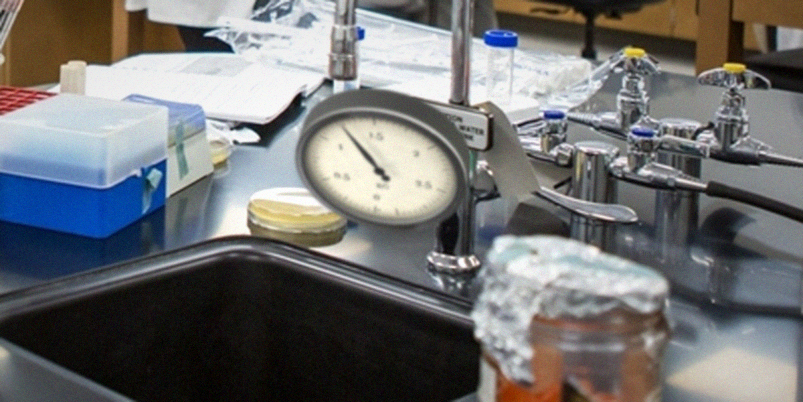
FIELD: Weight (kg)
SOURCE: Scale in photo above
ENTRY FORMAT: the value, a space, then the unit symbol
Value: 1.25 kg
